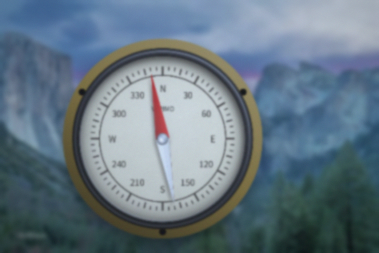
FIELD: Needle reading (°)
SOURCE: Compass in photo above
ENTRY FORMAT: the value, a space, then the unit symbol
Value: 350 °
